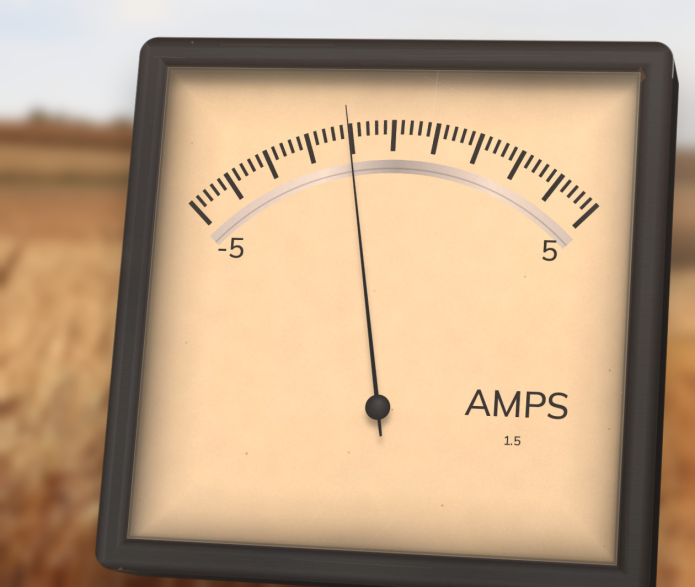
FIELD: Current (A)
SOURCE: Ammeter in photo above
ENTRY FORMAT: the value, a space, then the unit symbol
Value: -1 A
